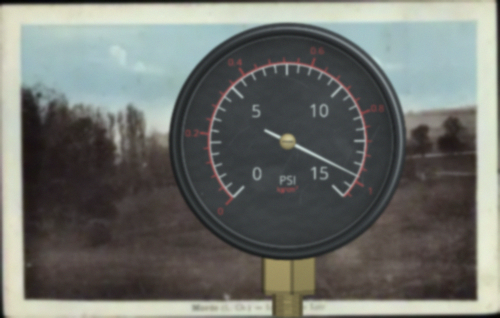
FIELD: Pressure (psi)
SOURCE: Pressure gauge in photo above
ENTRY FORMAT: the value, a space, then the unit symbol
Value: 14 psi
